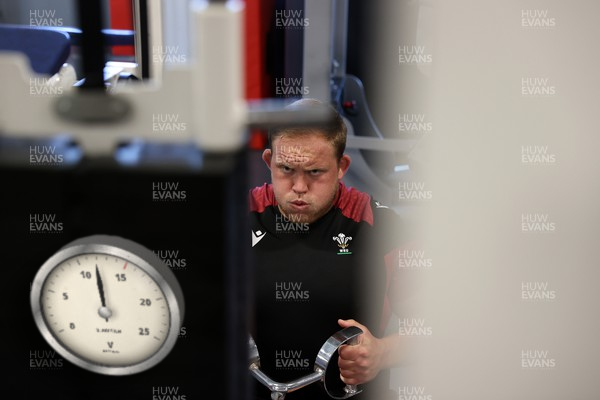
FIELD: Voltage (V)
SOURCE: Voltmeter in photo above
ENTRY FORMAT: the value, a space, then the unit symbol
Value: 12 V
